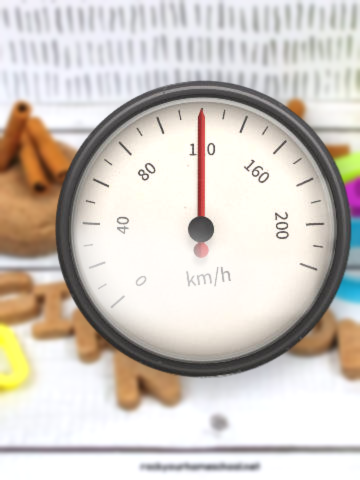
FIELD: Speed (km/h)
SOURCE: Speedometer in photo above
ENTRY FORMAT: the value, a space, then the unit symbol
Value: 120 km/h
